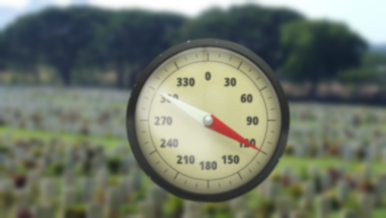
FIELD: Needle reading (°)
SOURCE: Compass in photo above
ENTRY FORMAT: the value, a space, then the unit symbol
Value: 120 °
